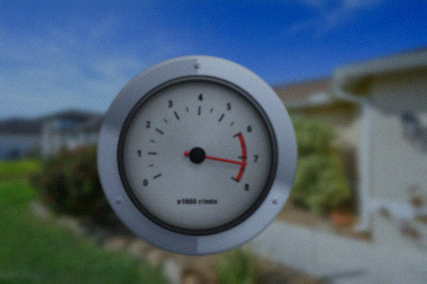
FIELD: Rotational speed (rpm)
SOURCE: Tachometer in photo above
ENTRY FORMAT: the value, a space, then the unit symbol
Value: 7250 rpm
